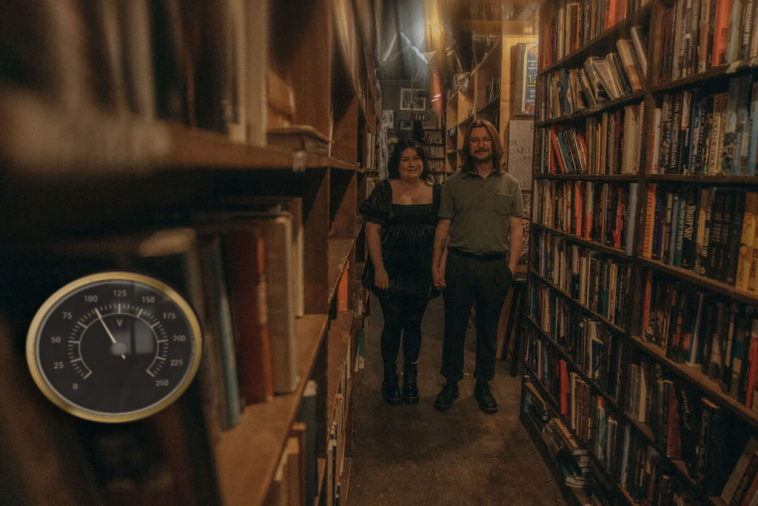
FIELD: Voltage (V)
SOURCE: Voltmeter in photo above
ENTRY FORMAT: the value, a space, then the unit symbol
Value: 100 V
